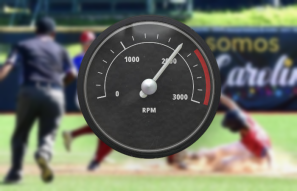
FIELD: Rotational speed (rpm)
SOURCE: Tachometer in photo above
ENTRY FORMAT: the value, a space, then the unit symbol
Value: 2000 rpm
